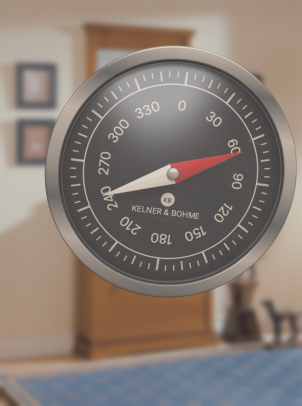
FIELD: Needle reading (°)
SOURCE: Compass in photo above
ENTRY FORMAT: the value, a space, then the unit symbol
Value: 65 °
